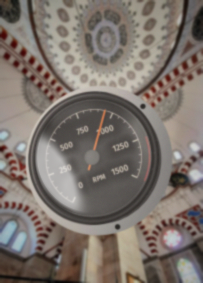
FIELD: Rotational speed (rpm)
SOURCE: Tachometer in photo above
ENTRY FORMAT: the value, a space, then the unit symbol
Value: 950 rpm
